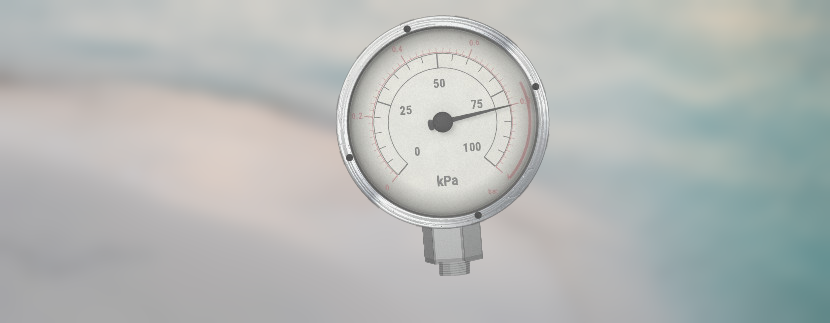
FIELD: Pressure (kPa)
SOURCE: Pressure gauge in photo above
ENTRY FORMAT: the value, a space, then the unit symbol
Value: 80 kPa
